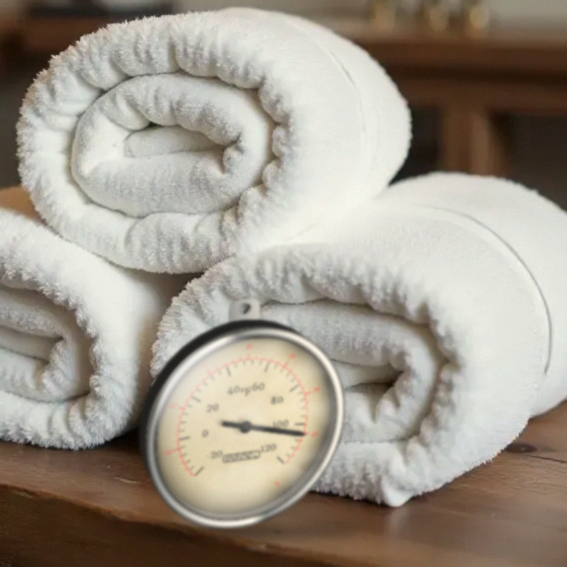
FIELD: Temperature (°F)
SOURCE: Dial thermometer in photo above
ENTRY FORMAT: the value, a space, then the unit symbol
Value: 104 °F
